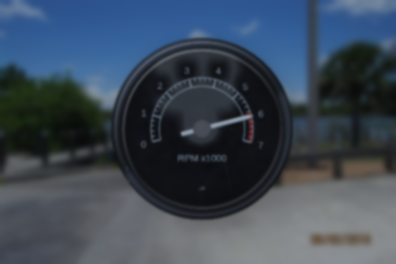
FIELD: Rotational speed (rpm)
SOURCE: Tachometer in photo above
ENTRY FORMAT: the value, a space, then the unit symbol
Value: 6000 rpm
